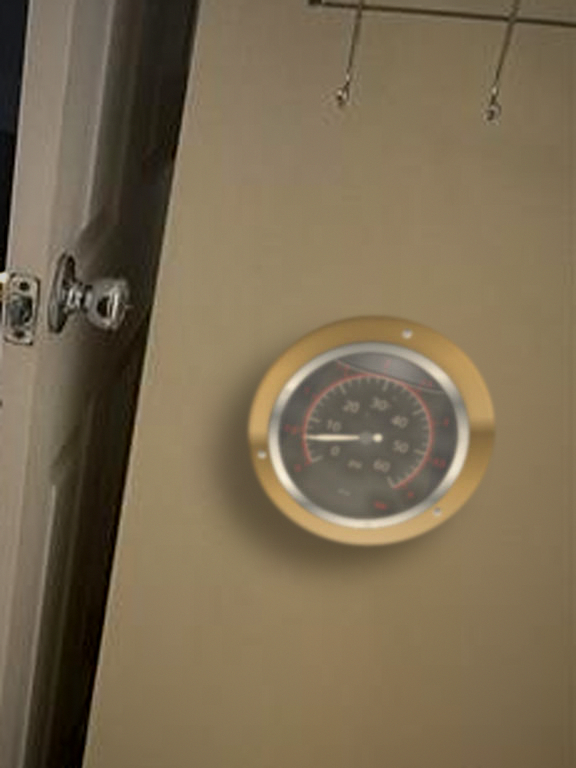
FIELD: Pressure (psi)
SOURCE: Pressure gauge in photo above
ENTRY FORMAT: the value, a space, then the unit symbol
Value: 6 psi
